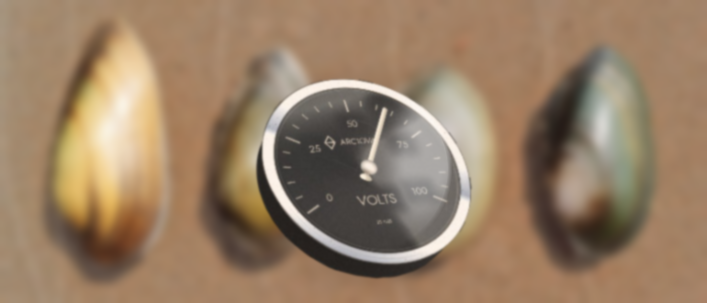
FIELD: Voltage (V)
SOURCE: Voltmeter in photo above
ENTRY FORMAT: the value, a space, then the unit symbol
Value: 62.5 V
